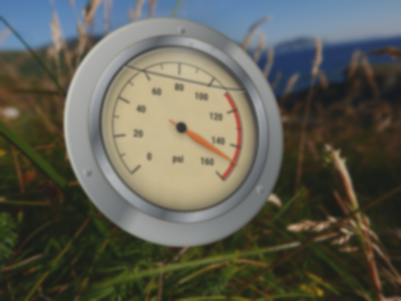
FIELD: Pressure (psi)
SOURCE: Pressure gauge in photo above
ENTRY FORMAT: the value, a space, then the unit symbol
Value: 150 psi
